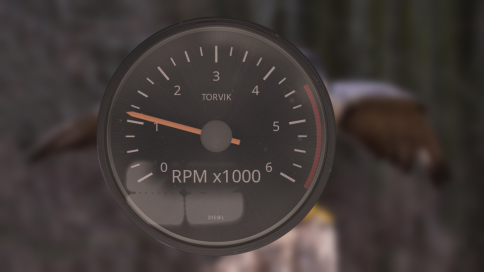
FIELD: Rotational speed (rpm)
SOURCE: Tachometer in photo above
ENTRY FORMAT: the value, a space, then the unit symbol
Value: 1125 rpm
